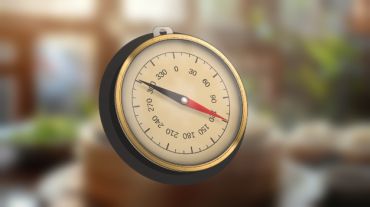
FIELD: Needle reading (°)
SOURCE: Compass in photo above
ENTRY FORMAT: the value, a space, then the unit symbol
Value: 120 °
